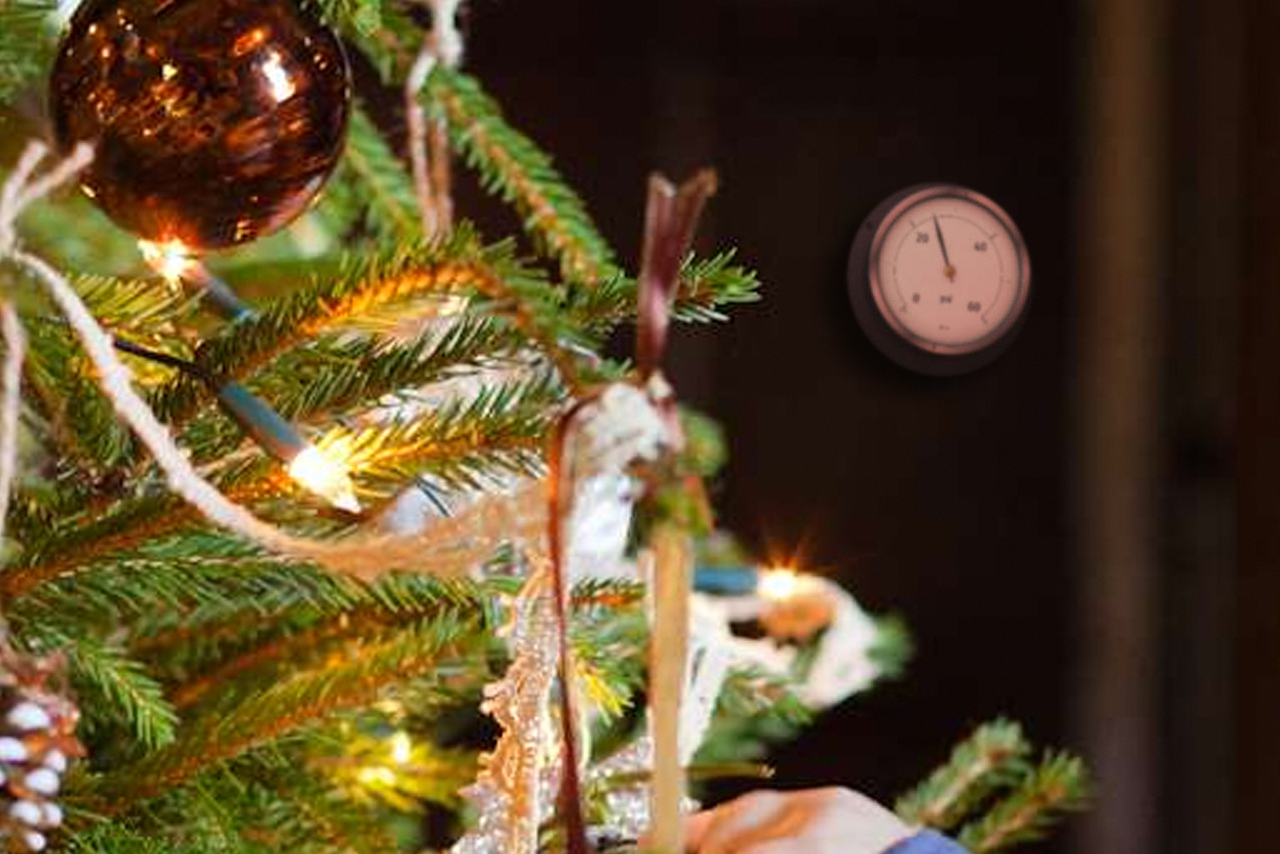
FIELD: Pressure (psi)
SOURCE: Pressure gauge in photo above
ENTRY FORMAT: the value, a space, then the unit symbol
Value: 25 psi
